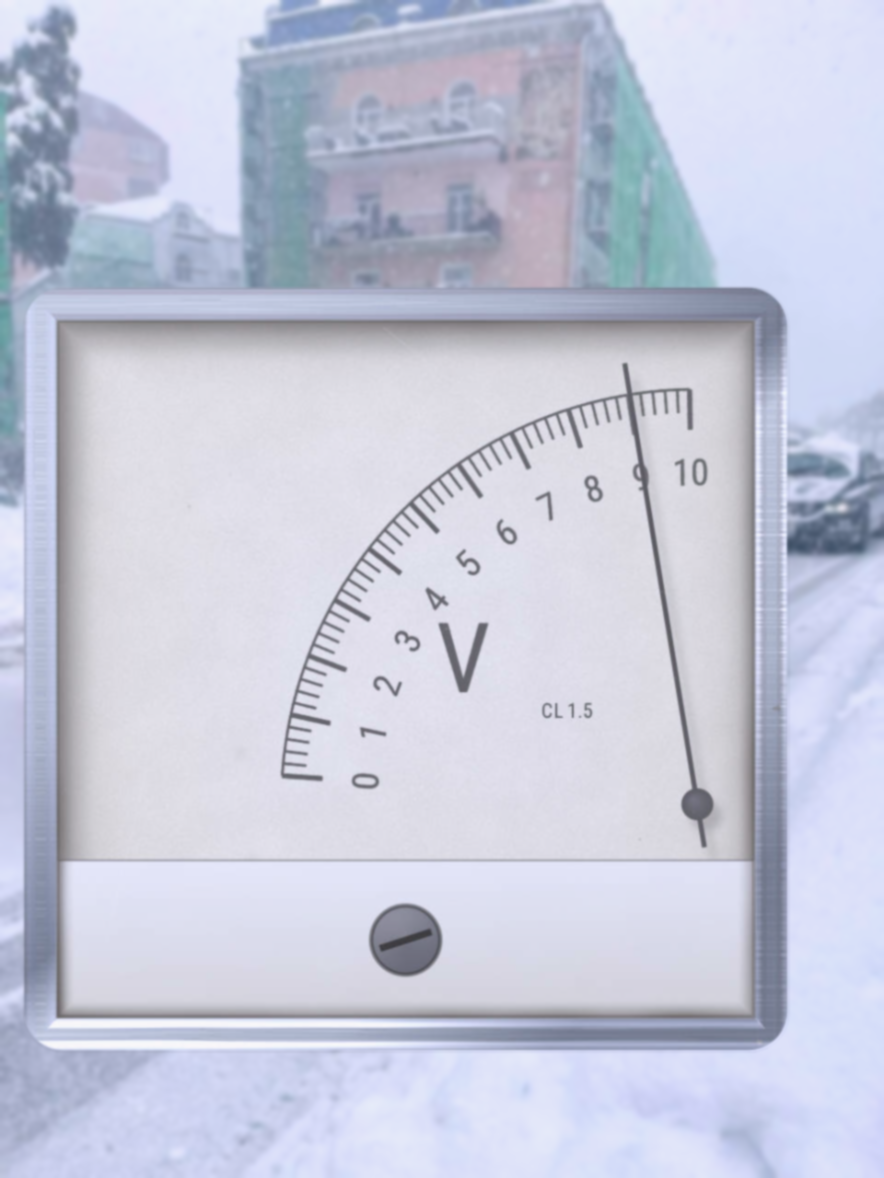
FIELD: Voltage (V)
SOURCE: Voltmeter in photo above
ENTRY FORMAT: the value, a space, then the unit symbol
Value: 9 V
